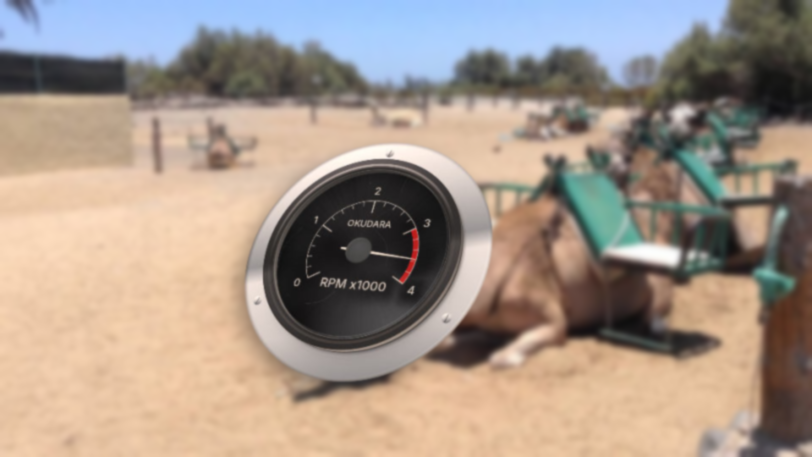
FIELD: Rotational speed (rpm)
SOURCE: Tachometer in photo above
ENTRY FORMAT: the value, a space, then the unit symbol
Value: 3600 rpm
